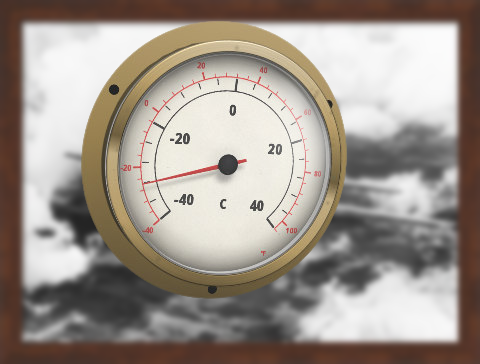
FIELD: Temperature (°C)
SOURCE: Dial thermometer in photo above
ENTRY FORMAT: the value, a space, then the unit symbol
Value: -32 °C
